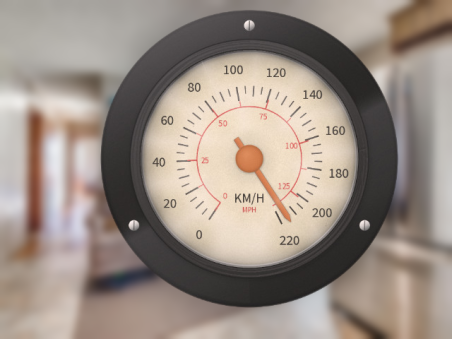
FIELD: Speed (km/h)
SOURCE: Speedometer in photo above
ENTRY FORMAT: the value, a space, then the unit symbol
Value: 215 km/h
